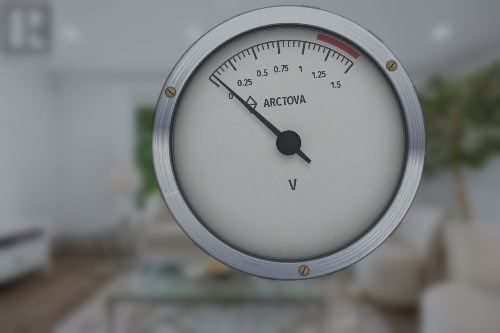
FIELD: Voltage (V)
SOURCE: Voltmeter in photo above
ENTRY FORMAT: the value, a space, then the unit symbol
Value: 0.05 V
